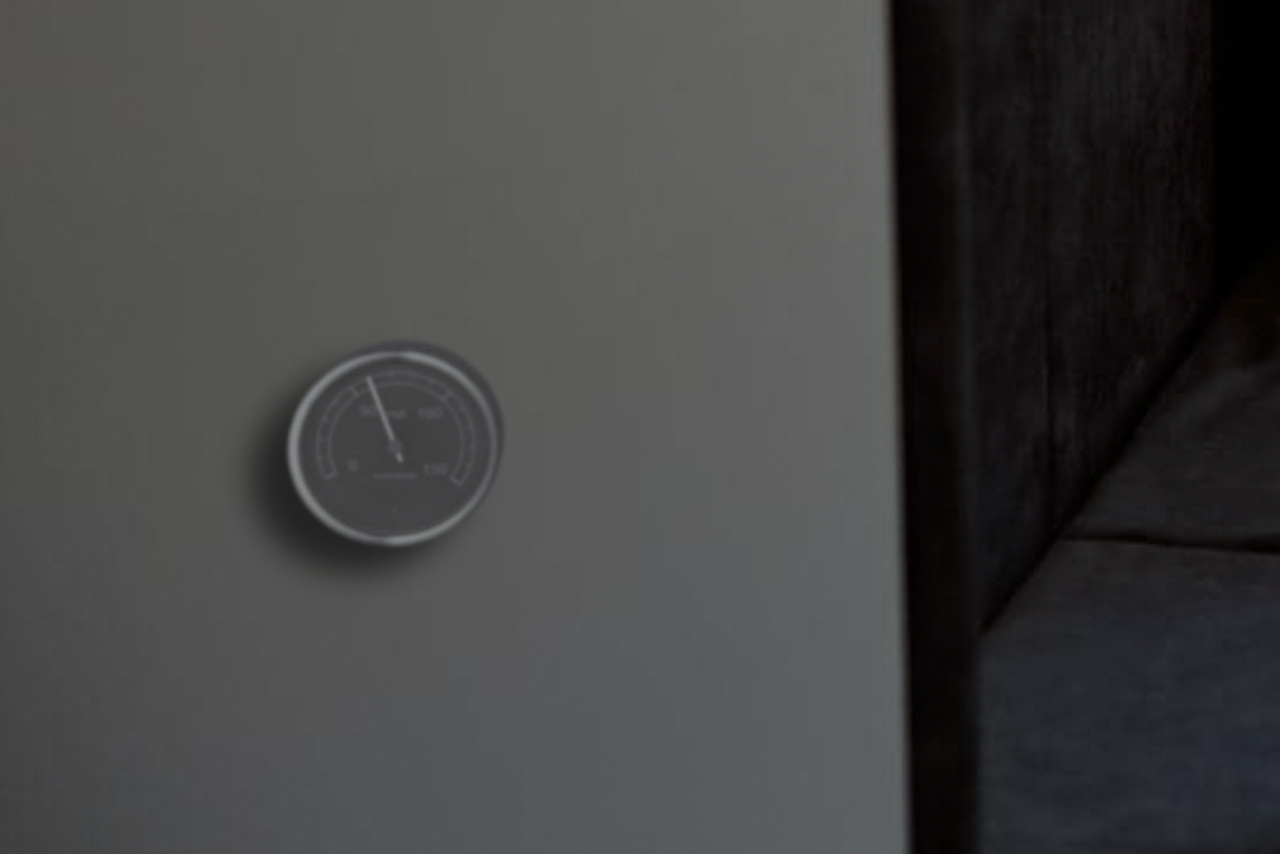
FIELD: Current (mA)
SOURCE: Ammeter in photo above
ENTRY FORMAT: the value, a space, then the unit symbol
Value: 60 mA
